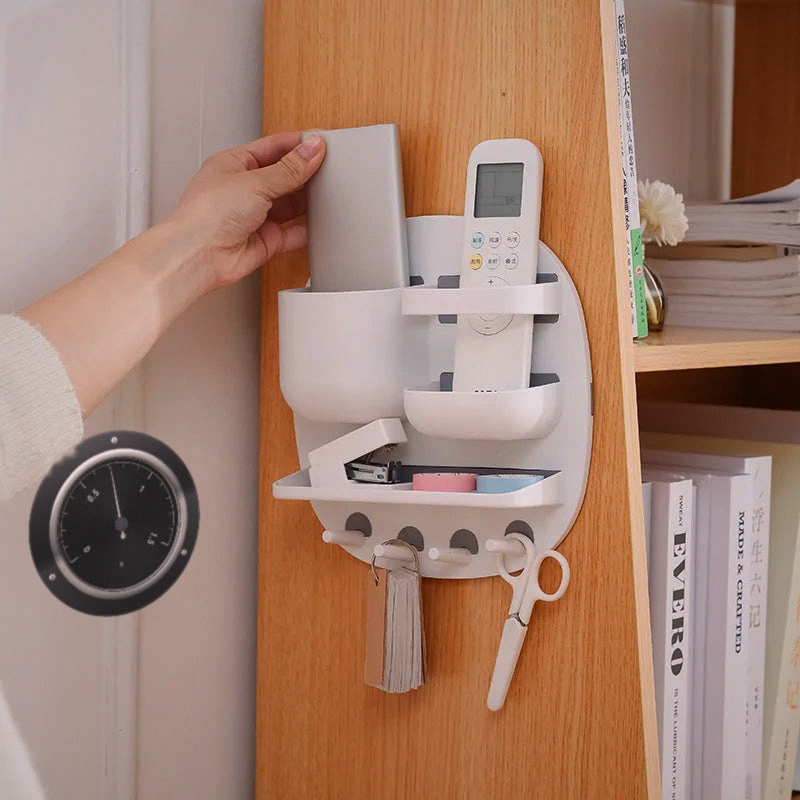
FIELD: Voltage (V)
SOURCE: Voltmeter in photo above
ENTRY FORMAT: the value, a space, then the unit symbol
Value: 0.7 V
